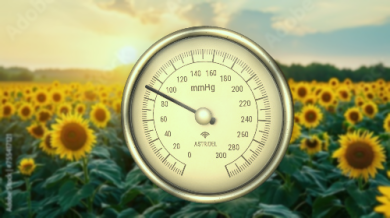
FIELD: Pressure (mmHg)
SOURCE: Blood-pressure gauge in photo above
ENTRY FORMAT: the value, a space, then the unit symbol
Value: 90 mmHg
